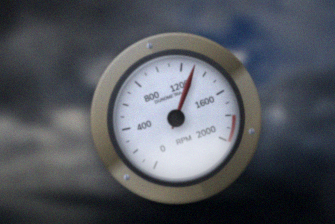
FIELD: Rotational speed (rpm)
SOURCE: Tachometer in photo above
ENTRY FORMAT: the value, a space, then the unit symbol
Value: 1300 rpm
